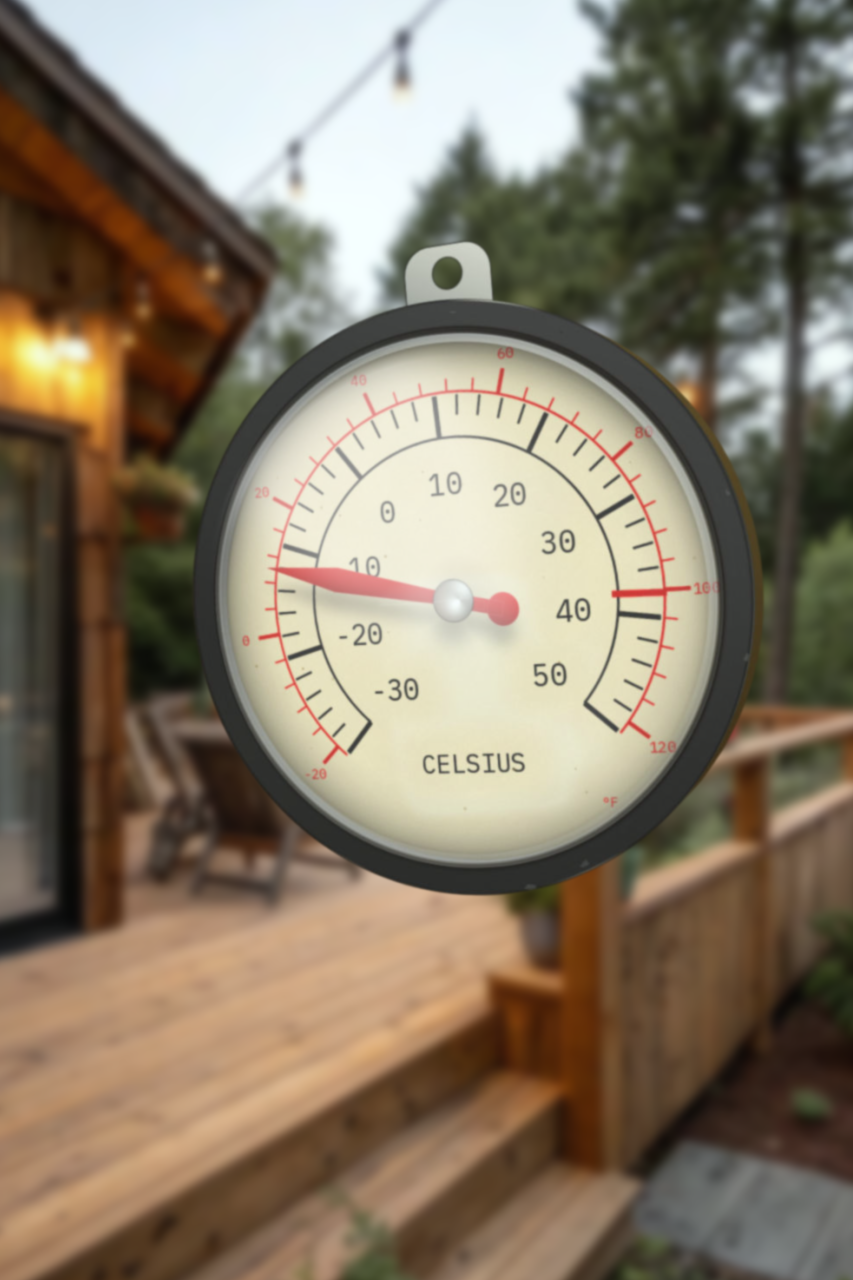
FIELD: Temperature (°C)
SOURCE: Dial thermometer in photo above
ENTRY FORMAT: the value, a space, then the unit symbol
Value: -12 °C
